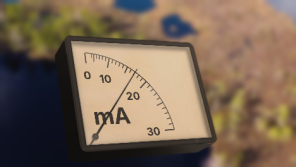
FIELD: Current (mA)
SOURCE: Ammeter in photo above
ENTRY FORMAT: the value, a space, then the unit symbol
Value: 17 mA
